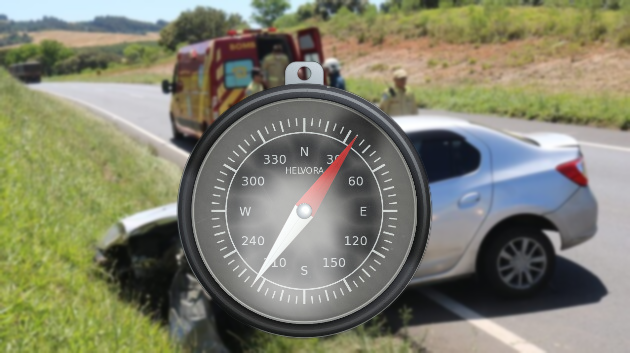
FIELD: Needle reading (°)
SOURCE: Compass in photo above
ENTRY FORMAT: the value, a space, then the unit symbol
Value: 35 °
